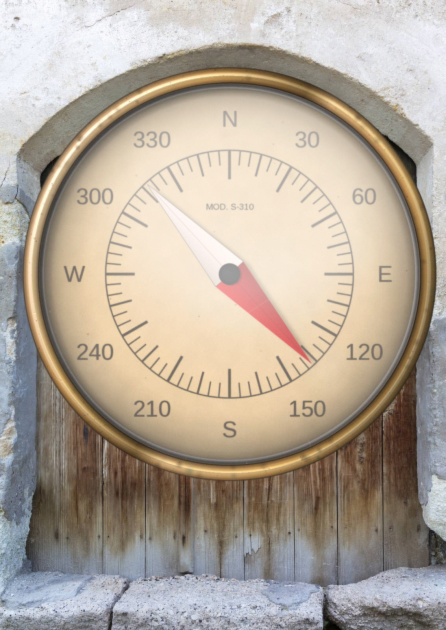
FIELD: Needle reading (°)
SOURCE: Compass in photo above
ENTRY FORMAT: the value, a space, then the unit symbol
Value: 137.5 °
